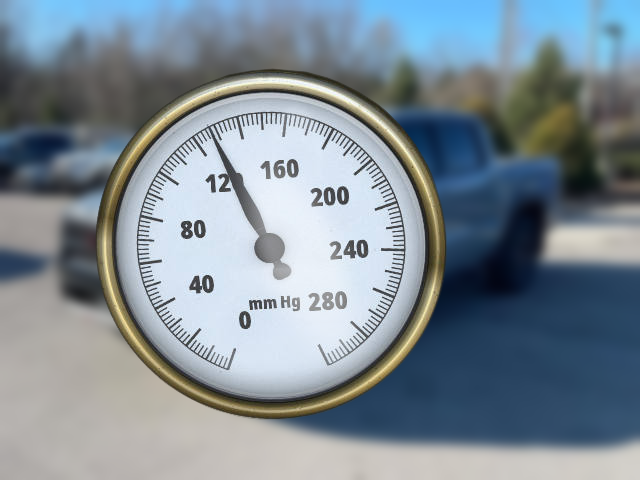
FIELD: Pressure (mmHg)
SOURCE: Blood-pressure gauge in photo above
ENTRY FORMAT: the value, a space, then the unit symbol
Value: 128 mmHg
